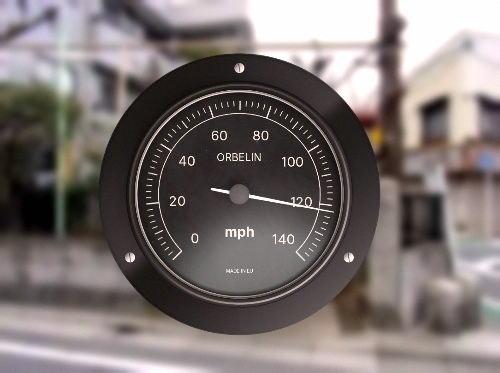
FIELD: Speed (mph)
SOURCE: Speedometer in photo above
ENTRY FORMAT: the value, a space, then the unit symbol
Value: 122 mph
